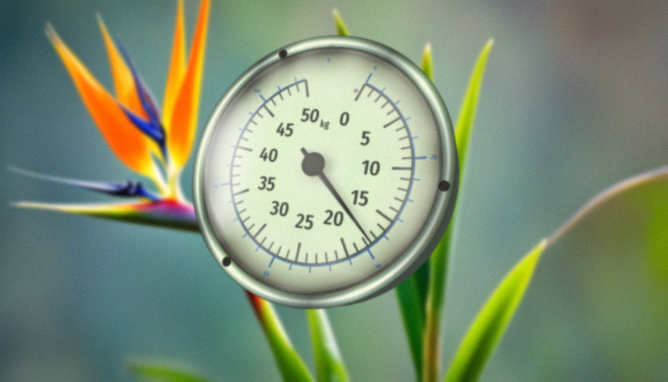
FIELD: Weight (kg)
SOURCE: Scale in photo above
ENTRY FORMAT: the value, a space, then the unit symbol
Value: 17.5 kg
